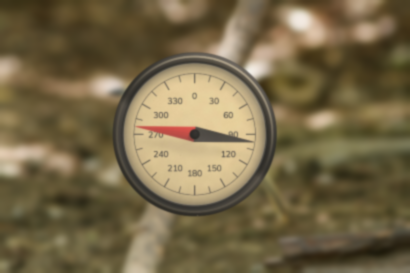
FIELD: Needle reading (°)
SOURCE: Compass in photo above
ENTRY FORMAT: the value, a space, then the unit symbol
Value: 277.5 °
